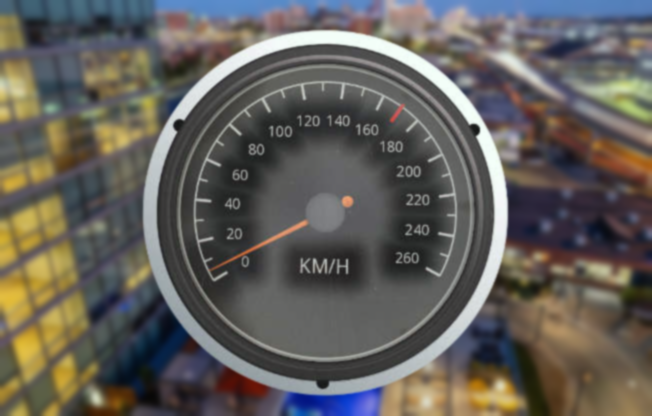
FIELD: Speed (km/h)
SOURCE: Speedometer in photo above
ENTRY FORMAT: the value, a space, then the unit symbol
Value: 5 km/h
